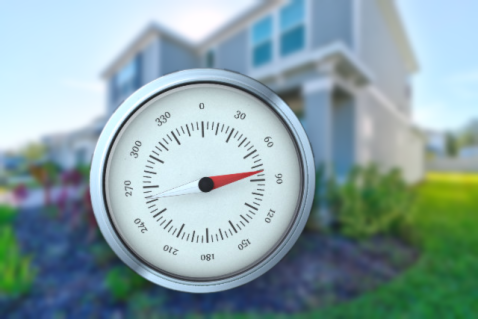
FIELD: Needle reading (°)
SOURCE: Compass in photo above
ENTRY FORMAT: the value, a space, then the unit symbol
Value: 80 °
